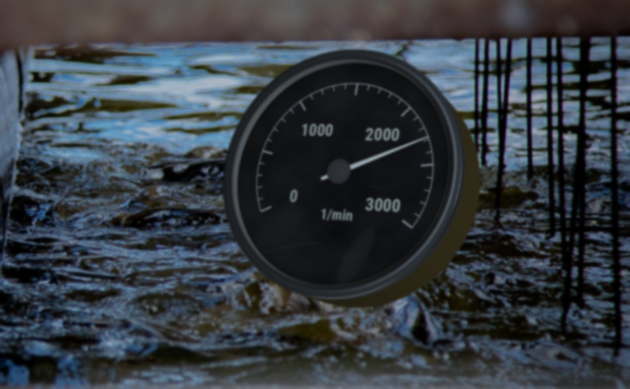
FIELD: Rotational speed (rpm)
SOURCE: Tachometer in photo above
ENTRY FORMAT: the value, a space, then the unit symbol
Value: 2300 rpm
